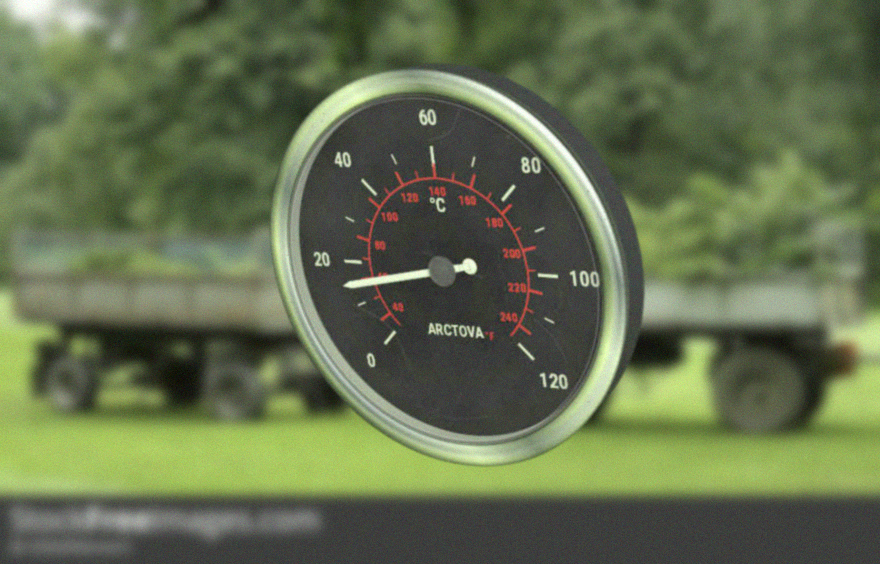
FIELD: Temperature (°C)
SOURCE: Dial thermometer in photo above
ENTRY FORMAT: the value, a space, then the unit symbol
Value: 15 °C
